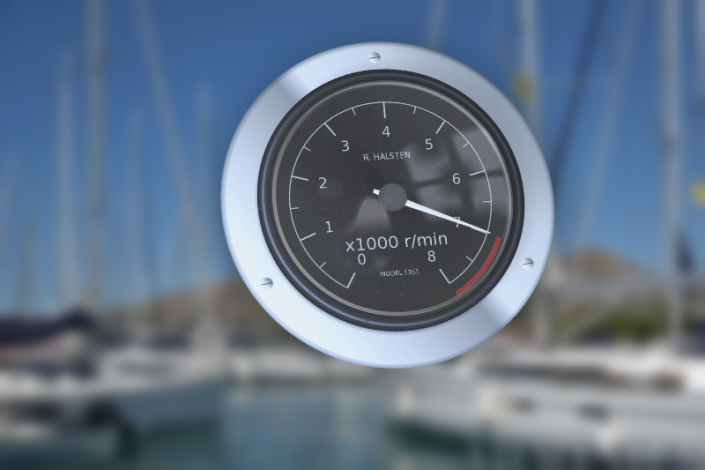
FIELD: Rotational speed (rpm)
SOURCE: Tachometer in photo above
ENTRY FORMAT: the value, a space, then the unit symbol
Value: 7000 rpm
